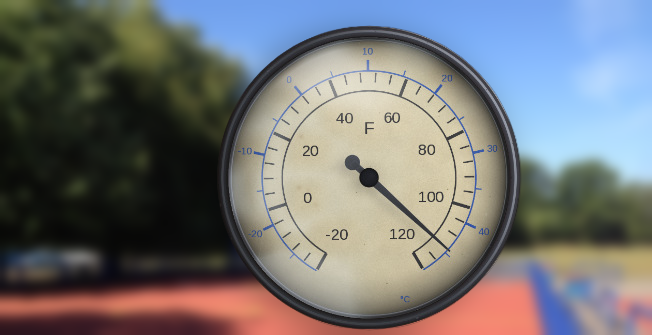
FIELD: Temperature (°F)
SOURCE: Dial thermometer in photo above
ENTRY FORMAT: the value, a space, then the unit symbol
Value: 112 °F
